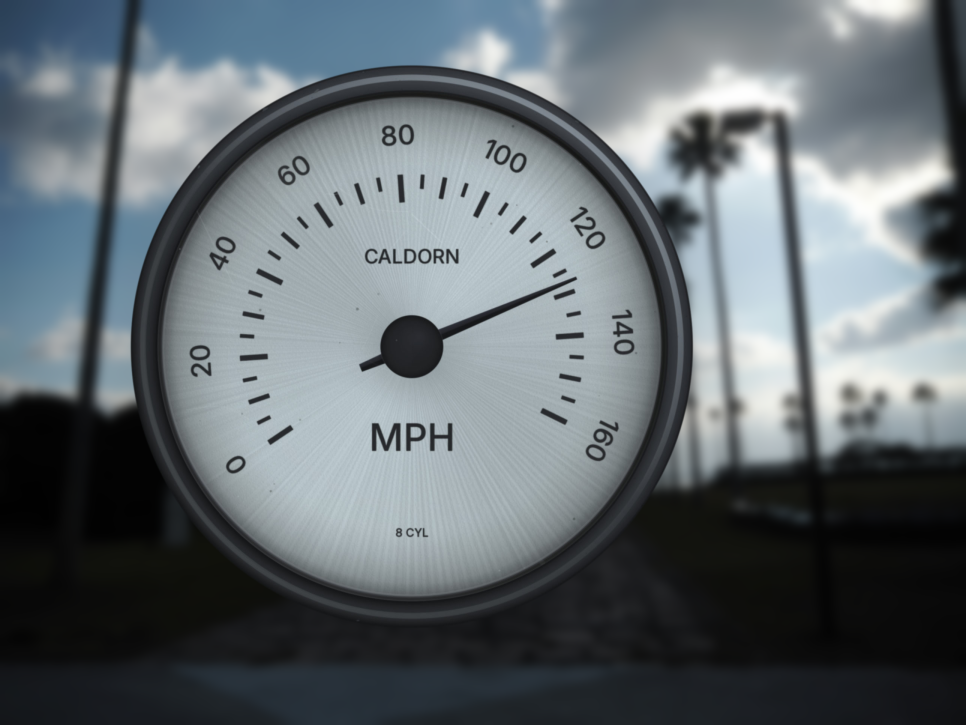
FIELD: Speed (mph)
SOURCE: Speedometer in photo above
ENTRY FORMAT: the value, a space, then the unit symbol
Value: 127.5 mph
